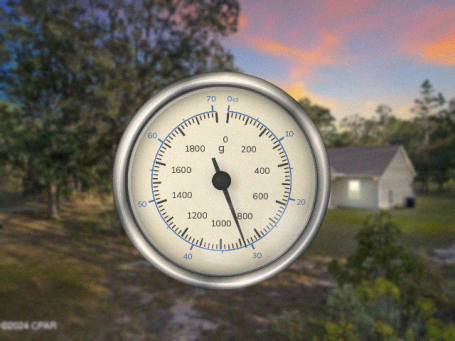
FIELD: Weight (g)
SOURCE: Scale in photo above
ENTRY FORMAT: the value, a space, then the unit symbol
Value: 880 g
